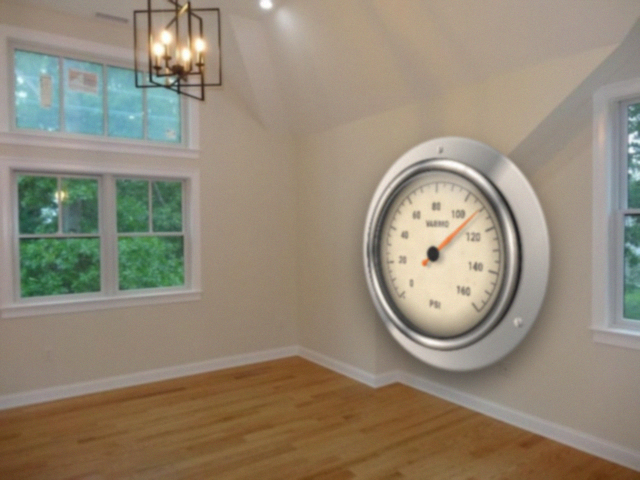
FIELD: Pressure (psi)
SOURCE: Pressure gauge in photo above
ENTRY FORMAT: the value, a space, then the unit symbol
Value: 110 psi
